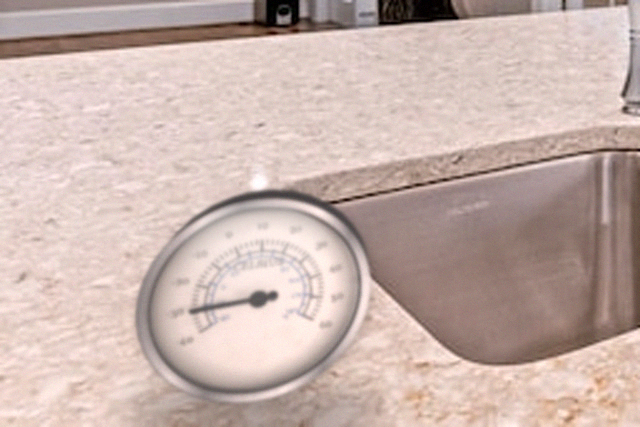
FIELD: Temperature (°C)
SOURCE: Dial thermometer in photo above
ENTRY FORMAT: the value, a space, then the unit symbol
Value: -30 °C
